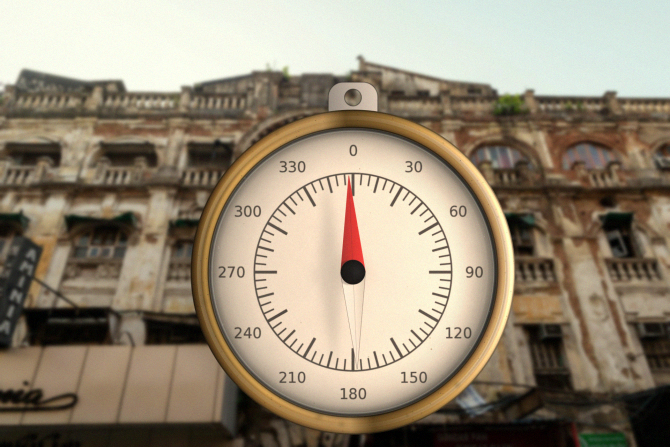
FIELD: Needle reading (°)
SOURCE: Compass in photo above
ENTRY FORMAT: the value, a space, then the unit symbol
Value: 357.5 °
